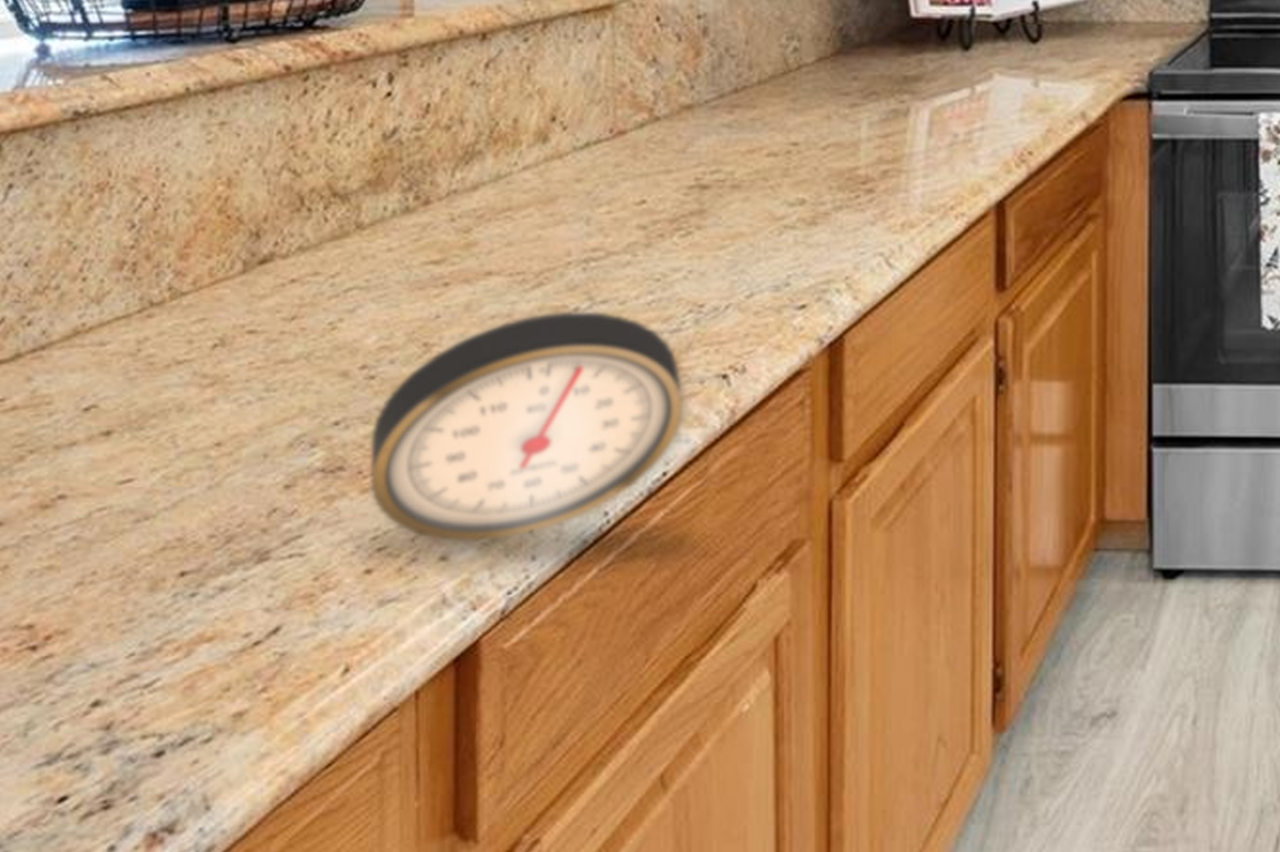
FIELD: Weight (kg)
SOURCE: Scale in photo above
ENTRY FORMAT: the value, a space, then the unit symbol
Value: 5 kg
